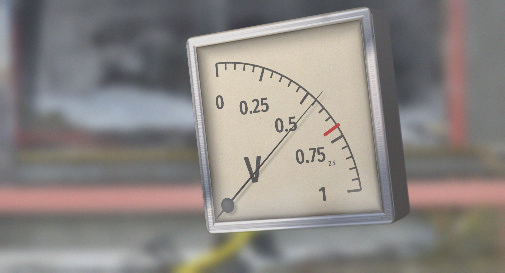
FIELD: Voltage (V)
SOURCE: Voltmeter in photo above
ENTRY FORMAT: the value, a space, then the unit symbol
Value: 0.55 V
